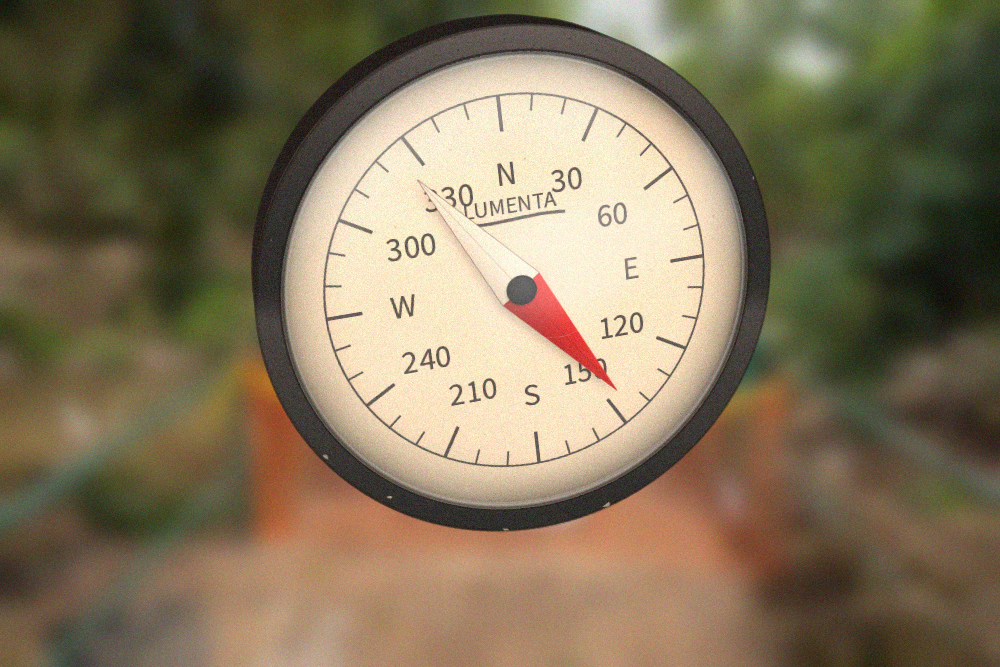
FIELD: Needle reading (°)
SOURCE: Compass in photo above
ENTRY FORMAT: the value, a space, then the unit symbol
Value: 145 °
